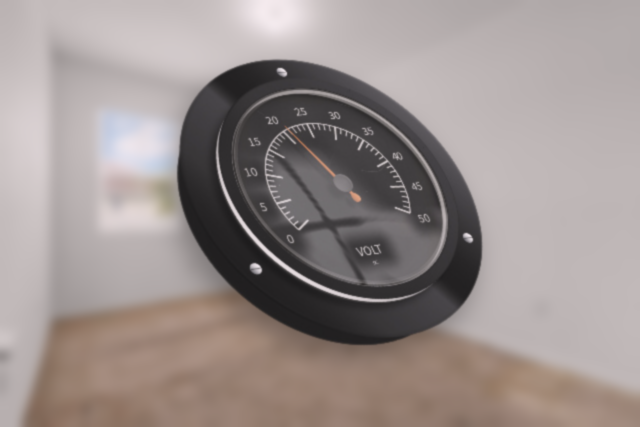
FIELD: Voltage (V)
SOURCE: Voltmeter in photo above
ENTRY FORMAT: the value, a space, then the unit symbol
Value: 20 V
